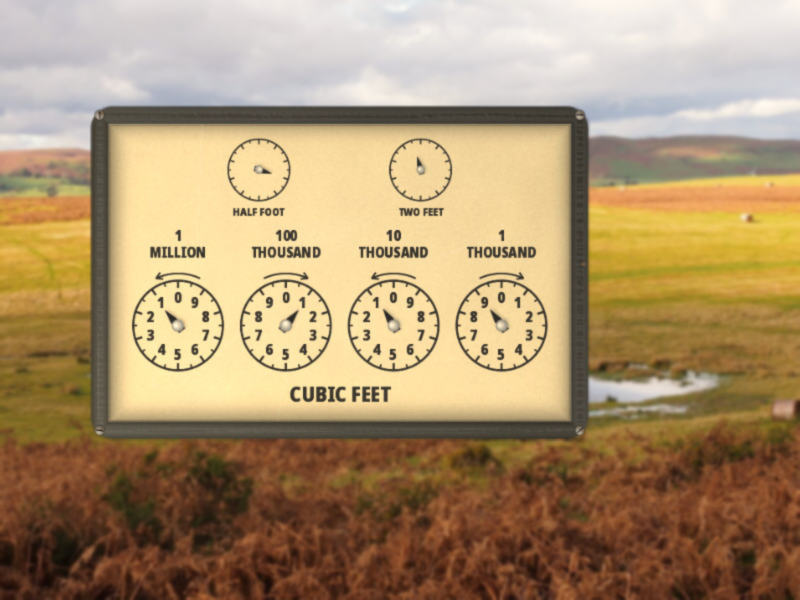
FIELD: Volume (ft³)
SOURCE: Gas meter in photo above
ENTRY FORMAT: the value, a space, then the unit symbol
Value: 110900 ft³
